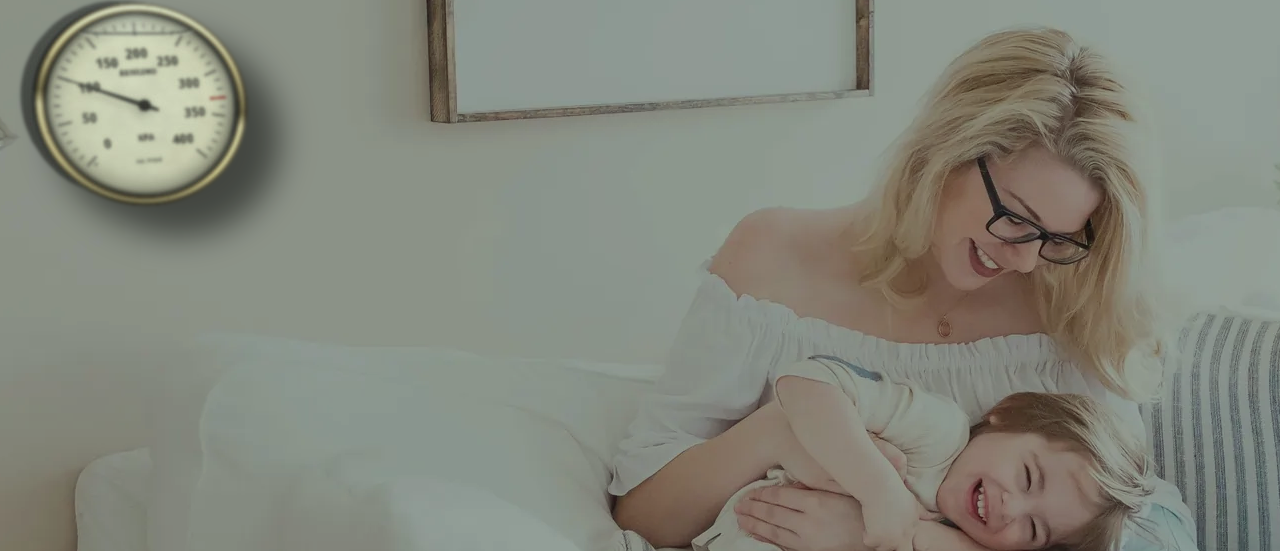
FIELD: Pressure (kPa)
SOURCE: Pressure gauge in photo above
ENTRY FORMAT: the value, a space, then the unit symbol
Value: 100 kPa
